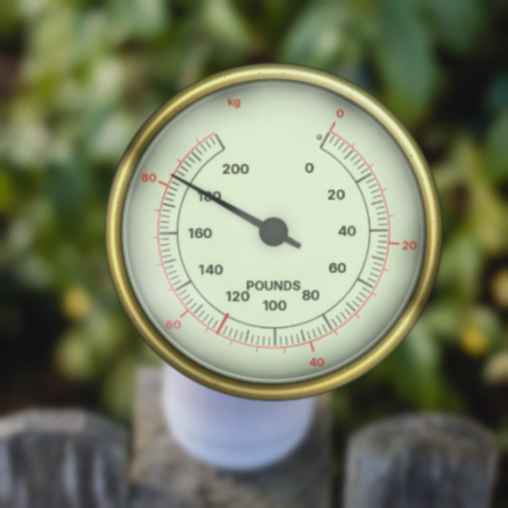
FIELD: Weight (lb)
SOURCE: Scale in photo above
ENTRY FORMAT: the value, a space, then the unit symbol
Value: 180 lb
